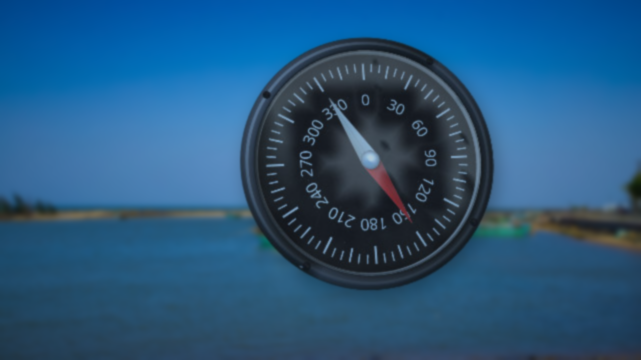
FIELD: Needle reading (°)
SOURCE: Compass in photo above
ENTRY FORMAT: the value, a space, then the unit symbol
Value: 150 °
